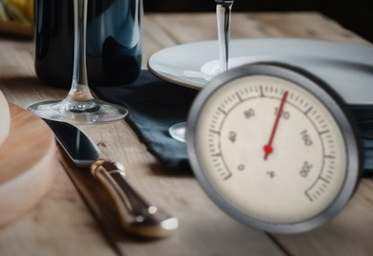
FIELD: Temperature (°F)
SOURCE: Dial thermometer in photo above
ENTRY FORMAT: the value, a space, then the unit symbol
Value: 120 °F
